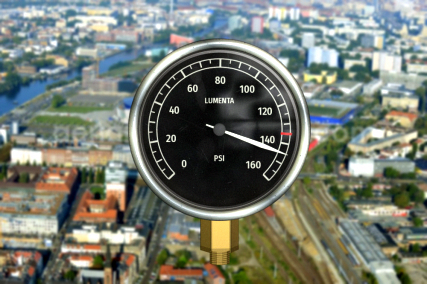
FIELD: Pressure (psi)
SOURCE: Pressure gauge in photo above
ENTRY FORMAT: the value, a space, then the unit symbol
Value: 145 psi
